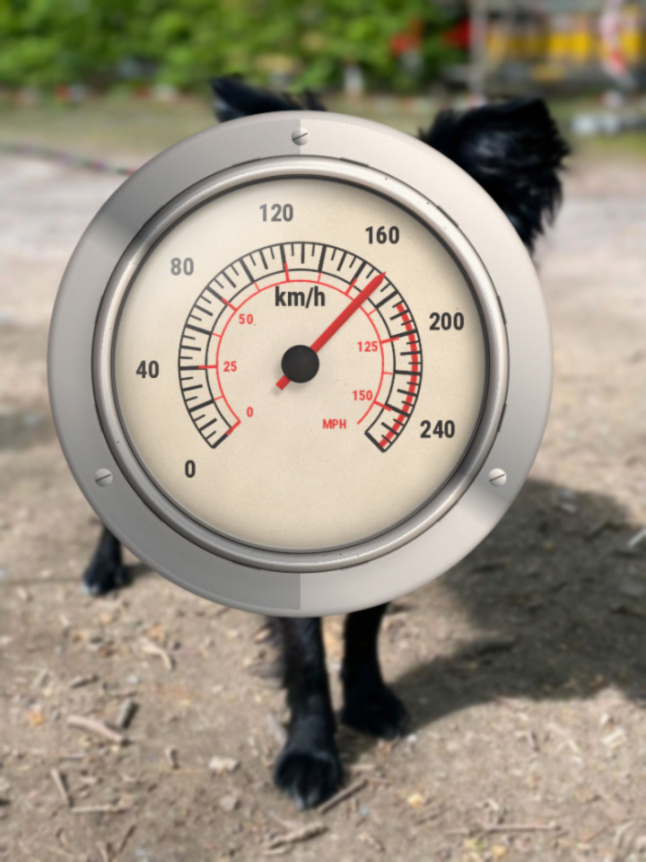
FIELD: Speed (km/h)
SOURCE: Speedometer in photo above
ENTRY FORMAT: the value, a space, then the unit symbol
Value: 170 km/h
